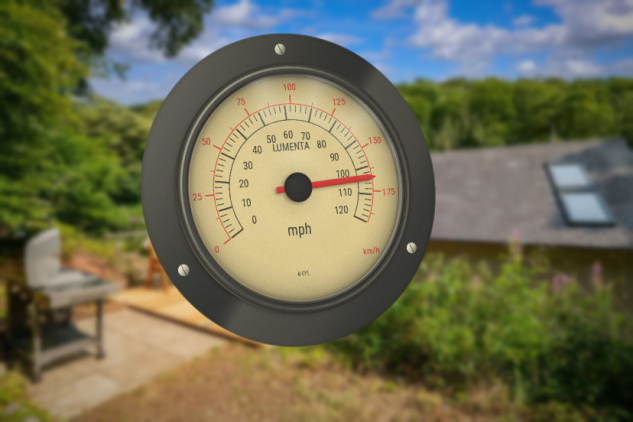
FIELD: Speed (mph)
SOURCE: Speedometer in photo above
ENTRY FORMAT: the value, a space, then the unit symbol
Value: 104 mph
